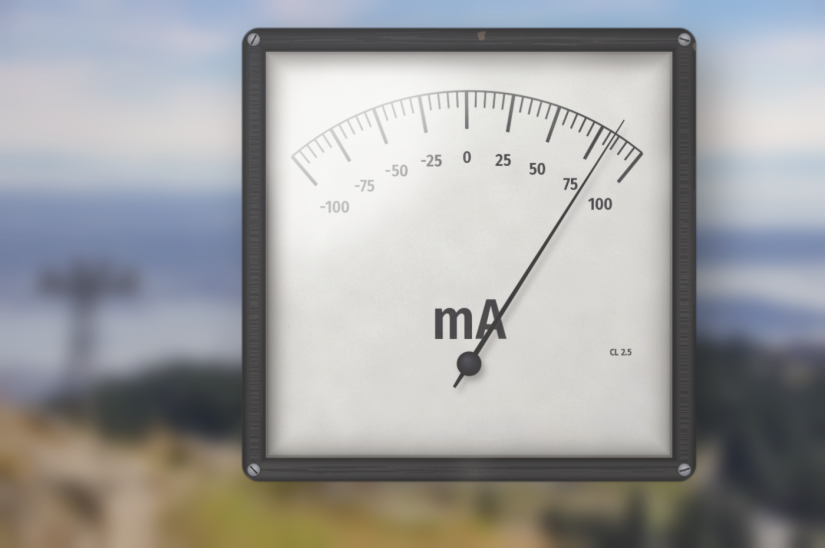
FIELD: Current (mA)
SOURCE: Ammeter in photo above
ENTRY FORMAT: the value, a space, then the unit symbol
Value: 82.5 mA
